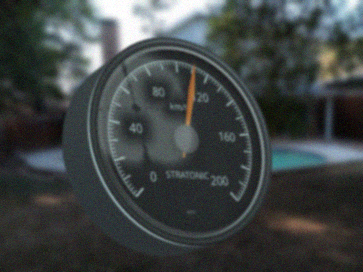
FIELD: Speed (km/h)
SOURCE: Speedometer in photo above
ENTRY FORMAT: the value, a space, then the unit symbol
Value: 110 km/h
